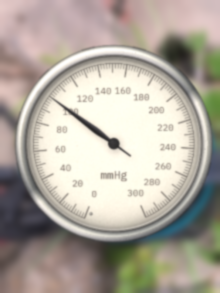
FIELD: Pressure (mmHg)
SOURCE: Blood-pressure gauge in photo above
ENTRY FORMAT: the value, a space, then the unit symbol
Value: 100 mmHg
